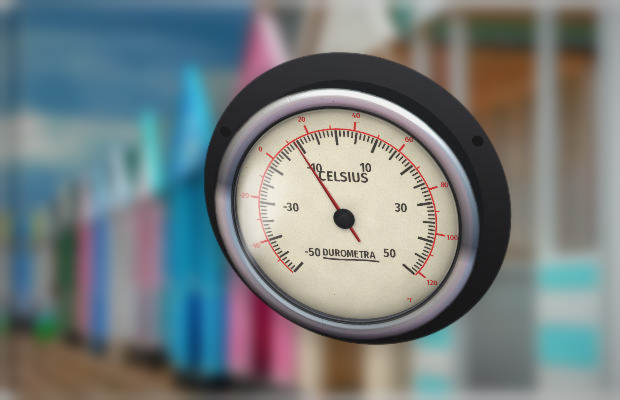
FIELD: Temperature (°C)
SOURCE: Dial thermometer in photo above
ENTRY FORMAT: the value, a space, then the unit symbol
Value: -10 °C
